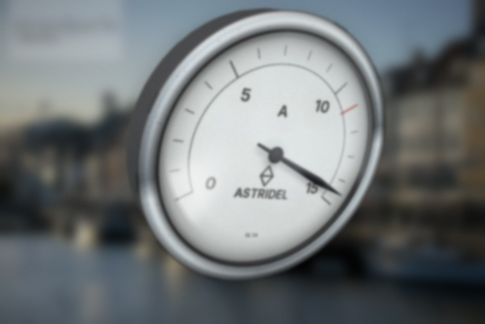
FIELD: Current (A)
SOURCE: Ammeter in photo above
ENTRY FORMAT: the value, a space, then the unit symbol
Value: 14.5 A
